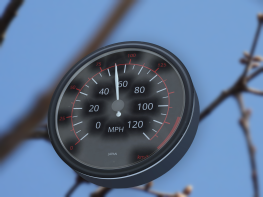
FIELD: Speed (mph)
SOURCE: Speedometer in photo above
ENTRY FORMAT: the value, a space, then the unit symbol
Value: 55 mph
